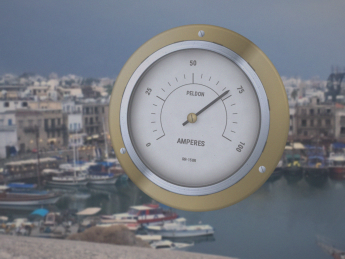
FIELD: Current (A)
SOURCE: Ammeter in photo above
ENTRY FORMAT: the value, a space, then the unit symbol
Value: 72.5 A
